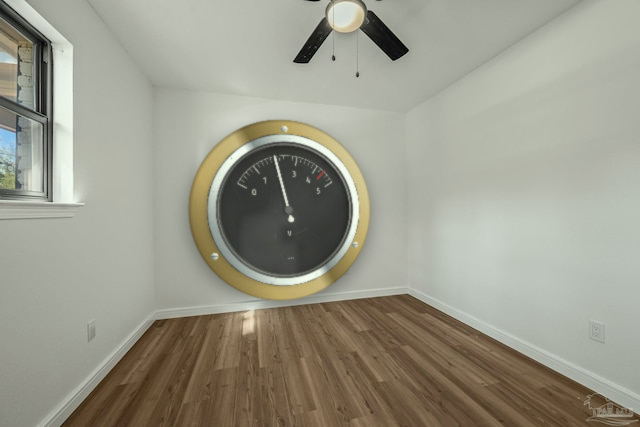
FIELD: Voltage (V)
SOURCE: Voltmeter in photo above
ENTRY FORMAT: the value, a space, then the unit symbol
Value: 2 V
